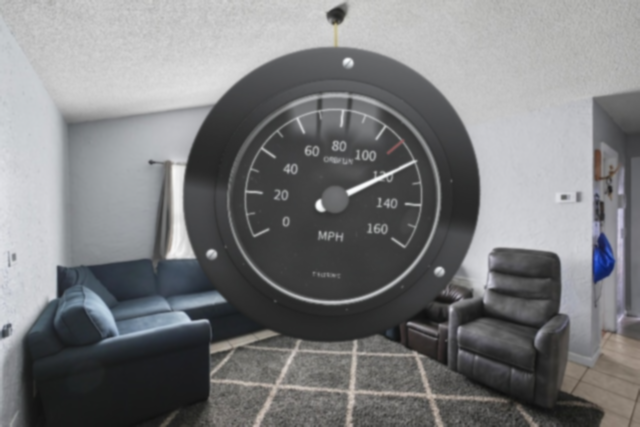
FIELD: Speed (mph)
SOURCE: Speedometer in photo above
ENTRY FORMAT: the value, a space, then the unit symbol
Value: 120 mph
